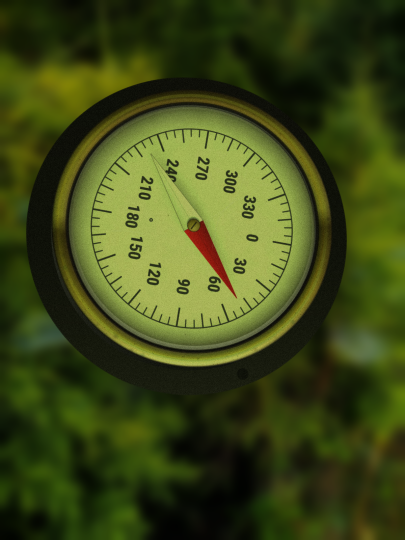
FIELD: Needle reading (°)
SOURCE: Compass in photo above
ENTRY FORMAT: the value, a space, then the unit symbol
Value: 50 °
